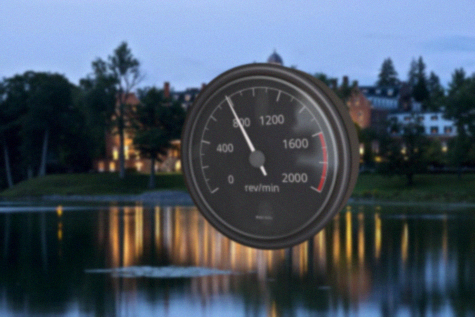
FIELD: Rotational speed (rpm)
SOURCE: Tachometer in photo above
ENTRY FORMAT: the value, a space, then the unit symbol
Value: 800 rpm
